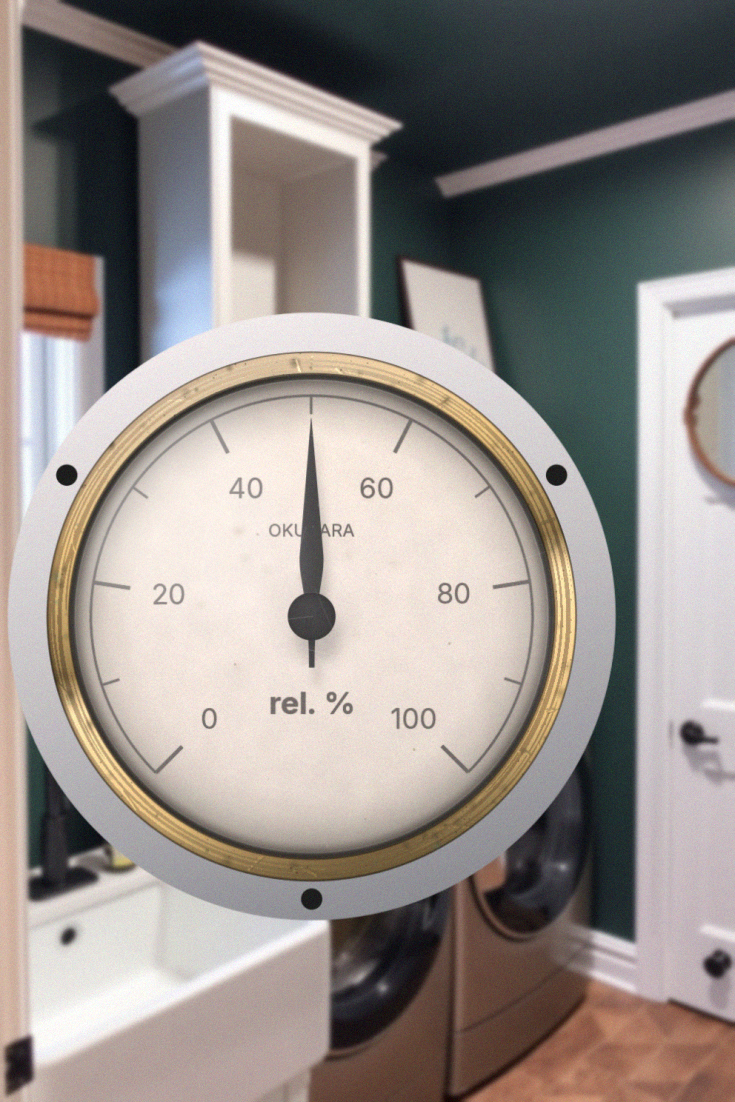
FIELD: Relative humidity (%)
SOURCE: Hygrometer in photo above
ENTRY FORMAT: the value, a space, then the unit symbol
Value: 50 %
